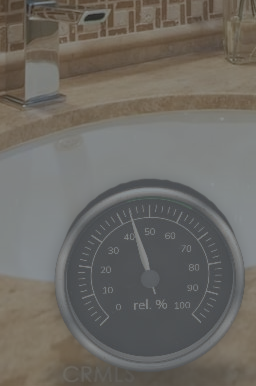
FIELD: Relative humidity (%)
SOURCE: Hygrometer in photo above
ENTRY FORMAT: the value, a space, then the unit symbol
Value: 44 %
